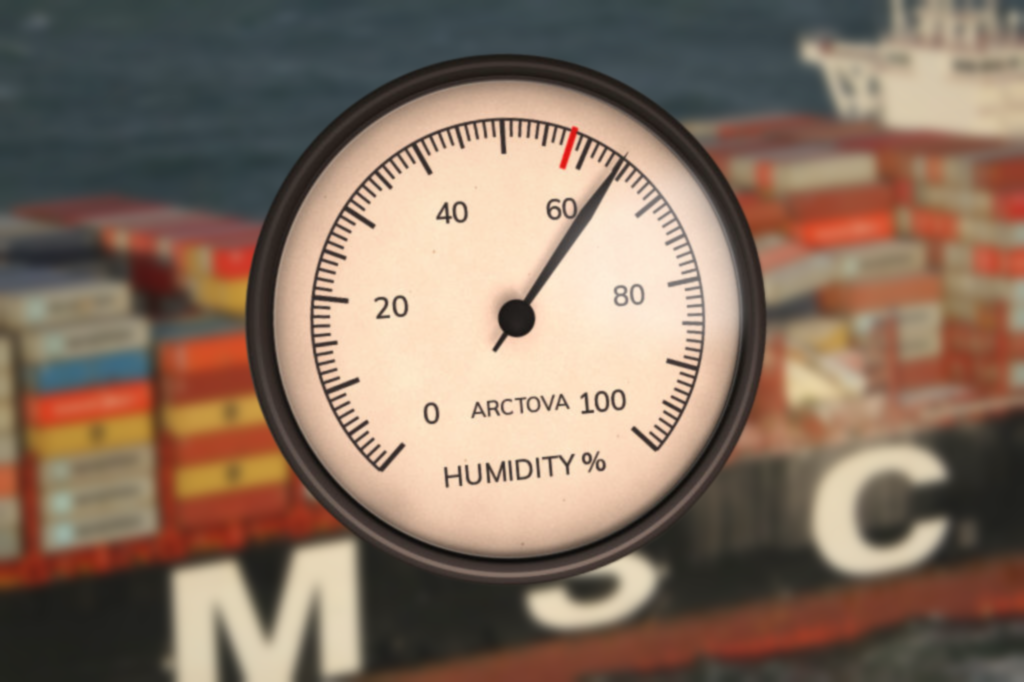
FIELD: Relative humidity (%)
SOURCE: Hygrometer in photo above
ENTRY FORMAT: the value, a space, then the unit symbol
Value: 64 %
